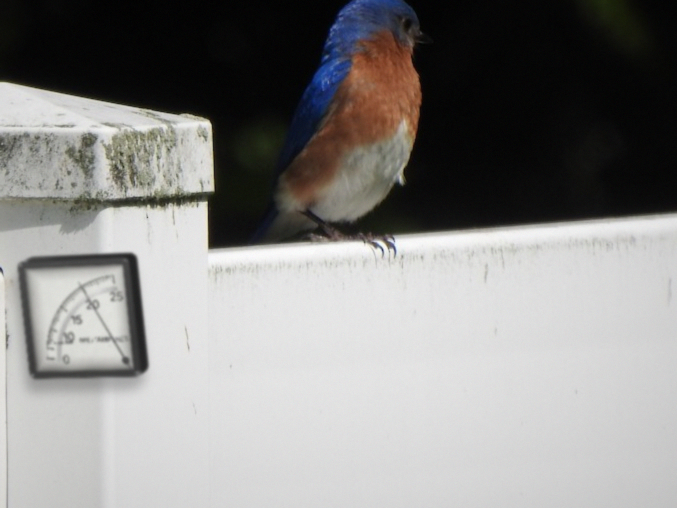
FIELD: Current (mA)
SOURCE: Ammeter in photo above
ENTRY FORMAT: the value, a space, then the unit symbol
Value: 20 mA
